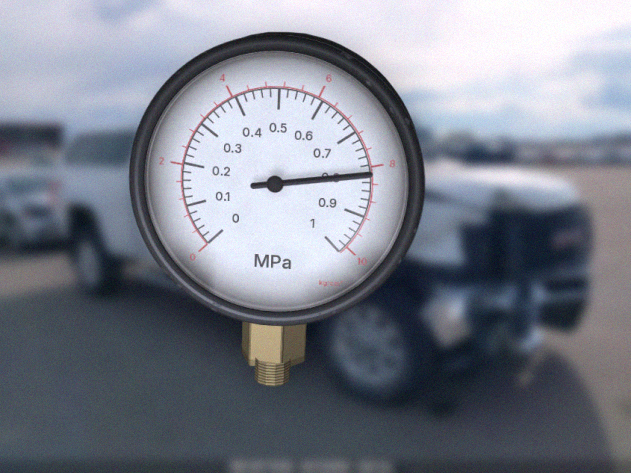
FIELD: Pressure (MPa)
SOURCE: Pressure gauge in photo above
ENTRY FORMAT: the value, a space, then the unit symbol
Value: 0.8 MPa
